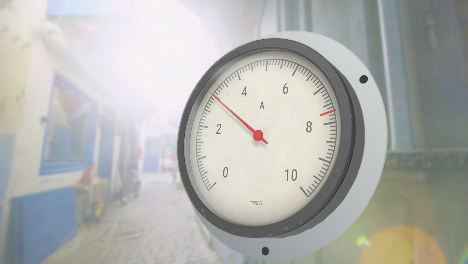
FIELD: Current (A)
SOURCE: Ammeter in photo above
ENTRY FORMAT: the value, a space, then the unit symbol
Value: 3 A
